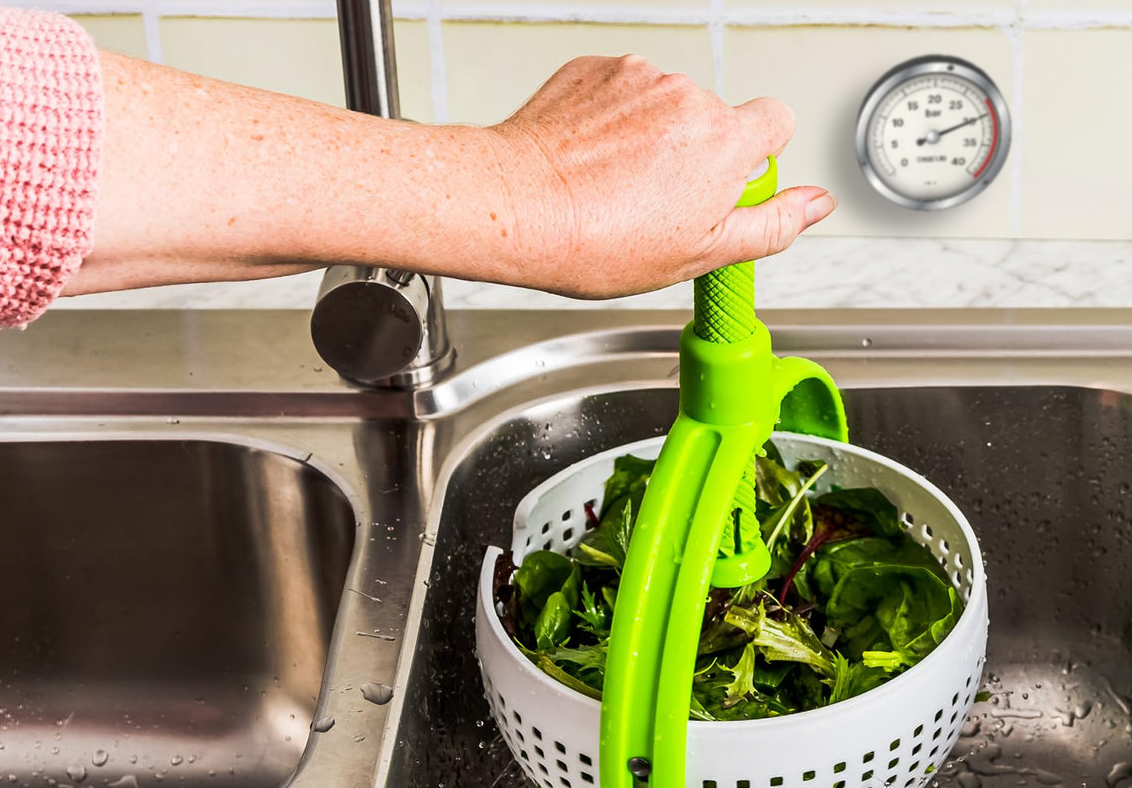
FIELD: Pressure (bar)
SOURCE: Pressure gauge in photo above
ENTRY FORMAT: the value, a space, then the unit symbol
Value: 30 bar
